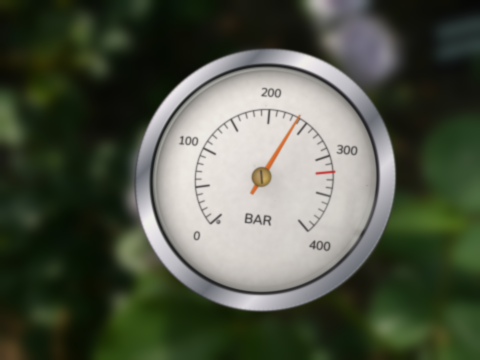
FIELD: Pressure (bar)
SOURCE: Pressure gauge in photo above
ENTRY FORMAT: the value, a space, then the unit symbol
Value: 240 bar
